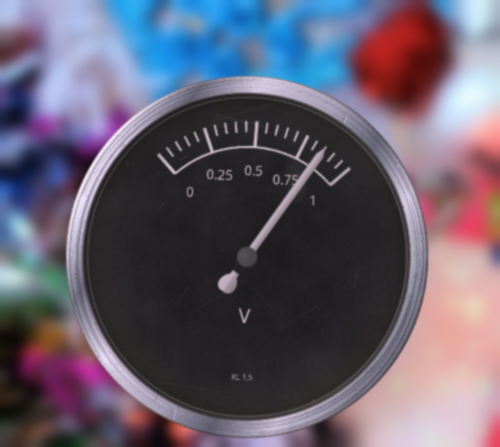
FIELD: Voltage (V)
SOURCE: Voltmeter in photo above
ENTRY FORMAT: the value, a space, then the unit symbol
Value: 0.85 V
